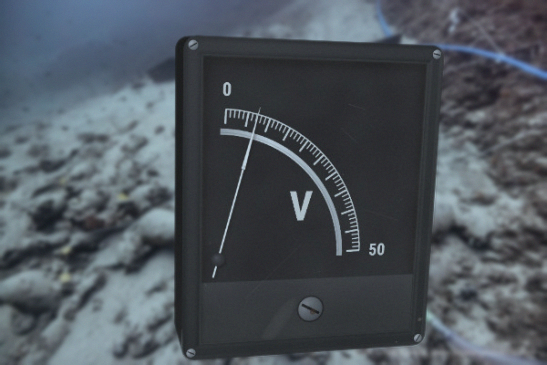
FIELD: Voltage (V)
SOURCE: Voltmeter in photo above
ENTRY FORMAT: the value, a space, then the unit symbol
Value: 7 V
